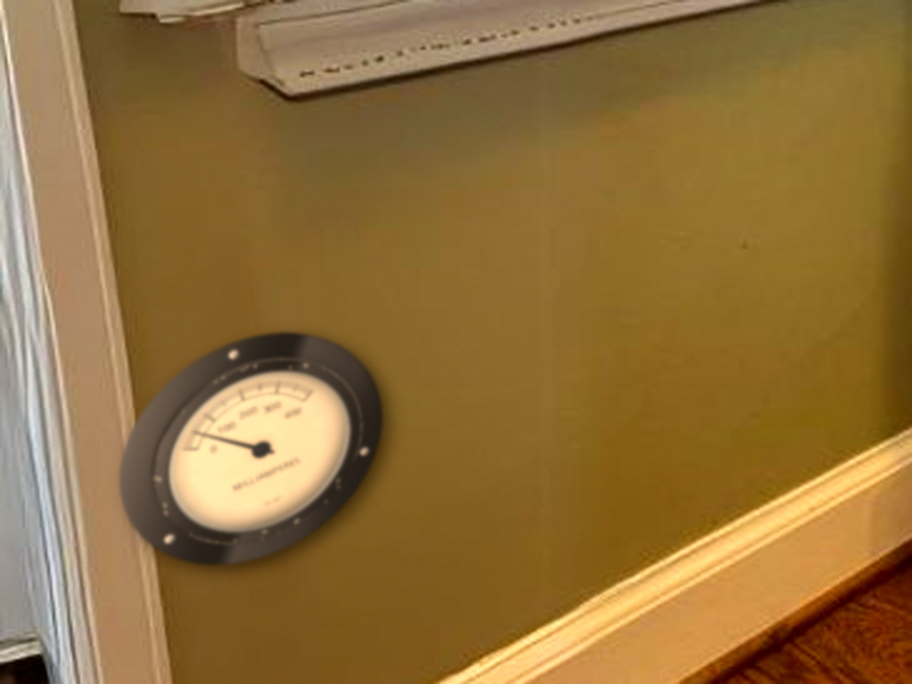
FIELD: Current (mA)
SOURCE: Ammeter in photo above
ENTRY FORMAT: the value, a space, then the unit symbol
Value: 50 mA
